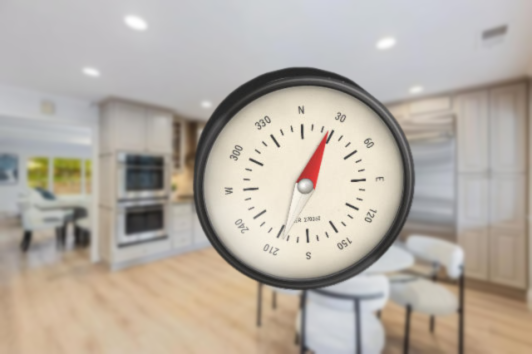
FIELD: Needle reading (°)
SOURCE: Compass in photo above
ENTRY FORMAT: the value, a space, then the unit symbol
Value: 25 °
